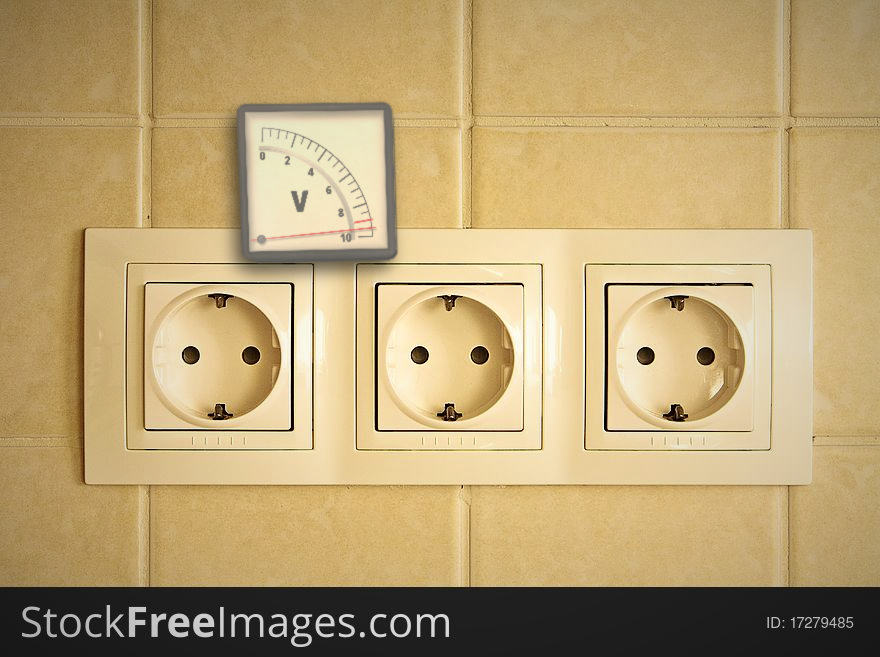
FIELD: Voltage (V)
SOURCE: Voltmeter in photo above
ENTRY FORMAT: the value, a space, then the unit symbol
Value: 9.5 V
